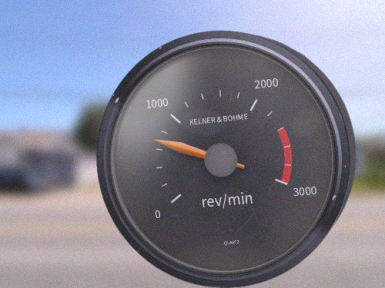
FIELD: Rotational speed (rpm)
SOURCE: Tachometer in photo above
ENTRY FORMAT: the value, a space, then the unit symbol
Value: 700 rpm
